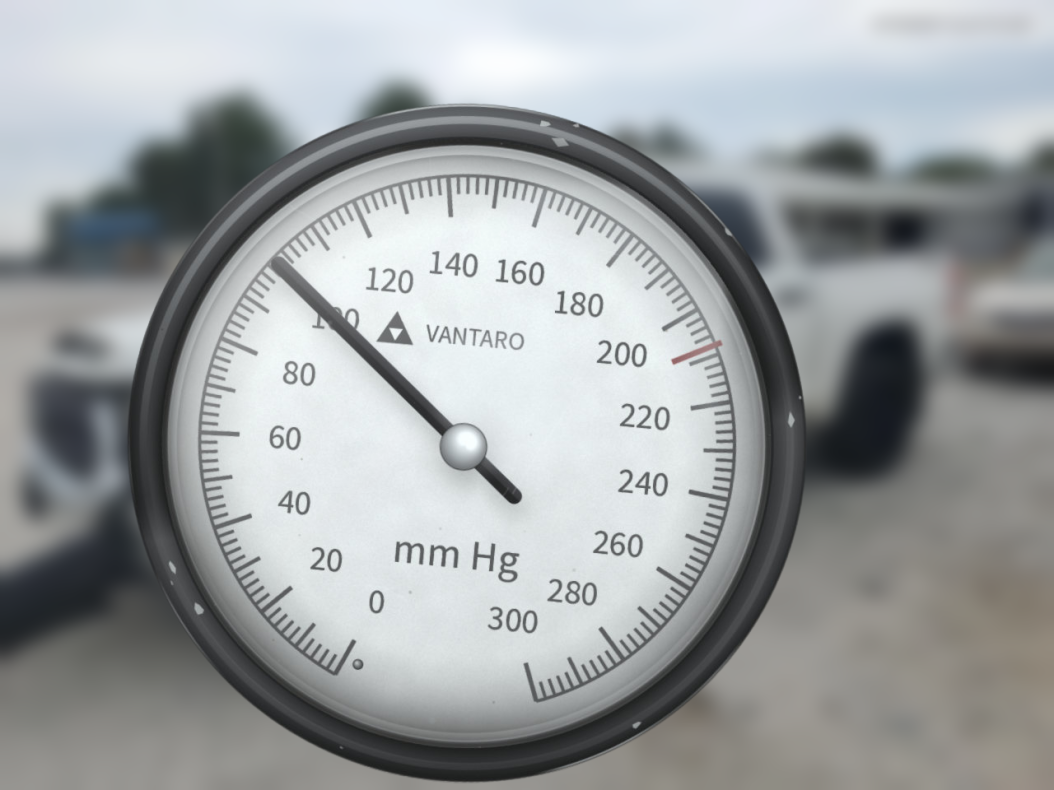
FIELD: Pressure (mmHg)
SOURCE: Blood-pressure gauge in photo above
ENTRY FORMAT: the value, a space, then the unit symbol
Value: 100 mmHg
